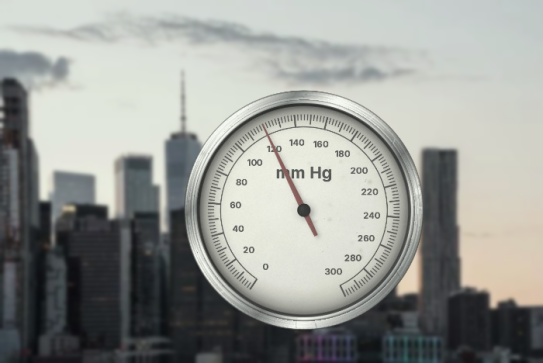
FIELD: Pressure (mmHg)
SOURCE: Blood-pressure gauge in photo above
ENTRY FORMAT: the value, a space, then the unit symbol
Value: 120 mmHg
